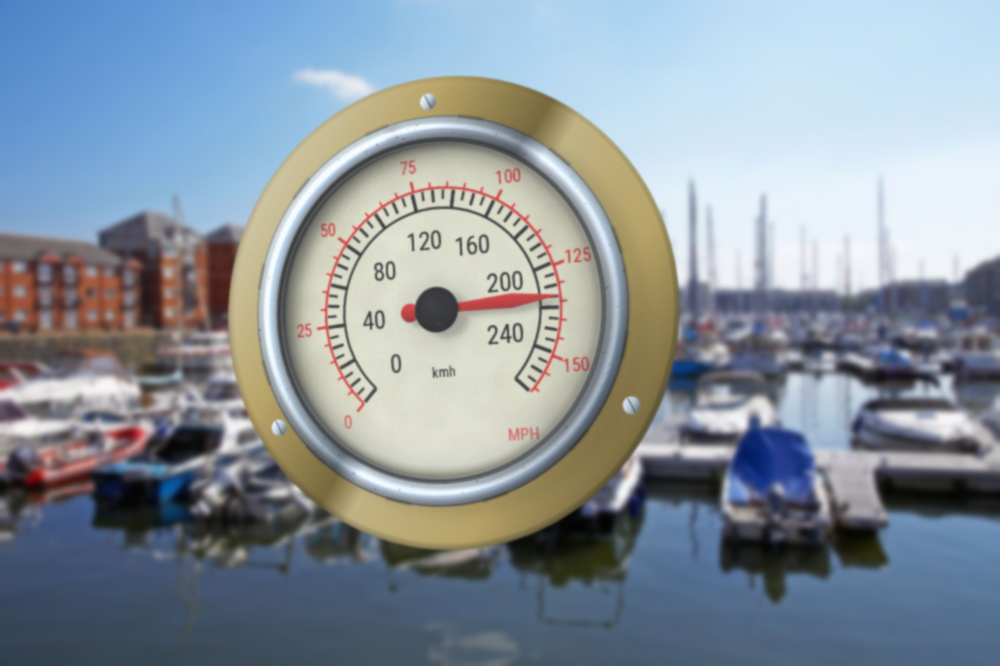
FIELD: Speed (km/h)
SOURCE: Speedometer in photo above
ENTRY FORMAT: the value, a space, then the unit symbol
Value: 215 km/h
